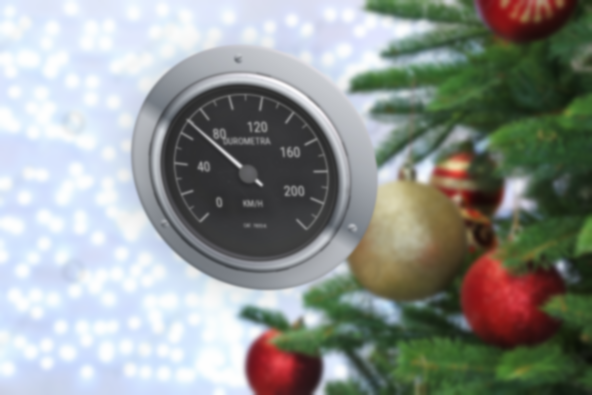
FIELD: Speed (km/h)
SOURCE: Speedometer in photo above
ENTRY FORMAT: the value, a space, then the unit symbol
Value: 70 km/h
